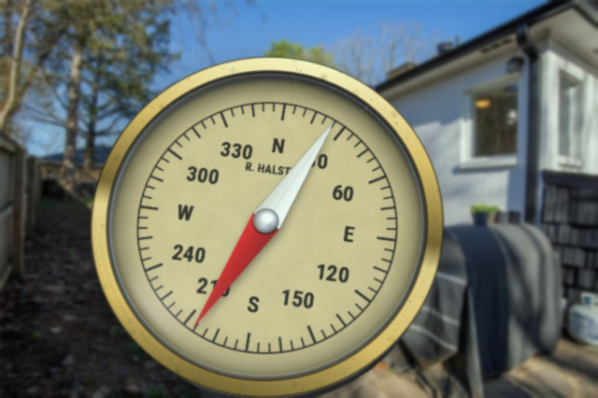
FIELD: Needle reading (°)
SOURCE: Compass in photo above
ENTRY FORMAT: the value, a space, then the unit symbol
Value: 205 °
